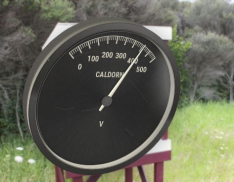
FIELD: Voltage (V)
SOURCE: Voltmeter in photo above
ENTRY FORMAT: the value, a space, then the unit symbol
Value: 400 V
